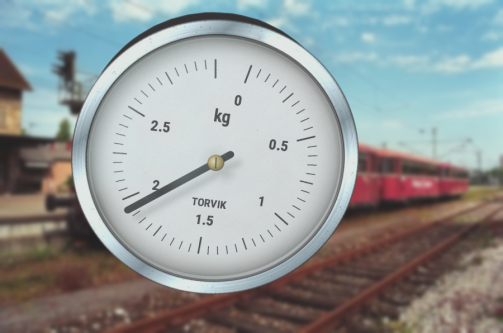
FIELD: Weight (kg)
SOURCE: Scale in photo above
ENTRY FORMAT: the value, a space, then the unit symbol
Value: 1.95 kg
